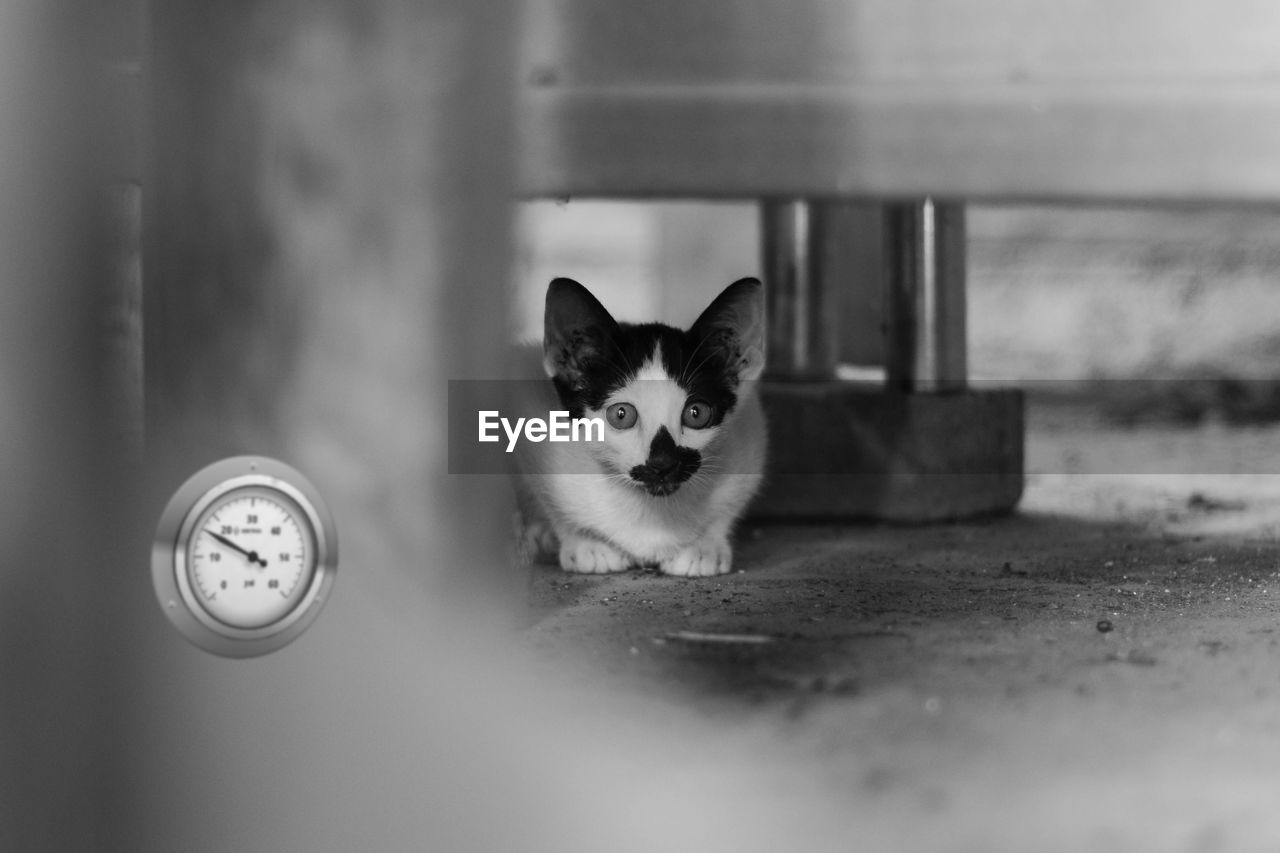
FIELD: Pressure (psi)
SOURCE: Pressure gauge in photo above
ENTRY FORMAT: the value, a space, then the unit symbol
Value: 16 psi
